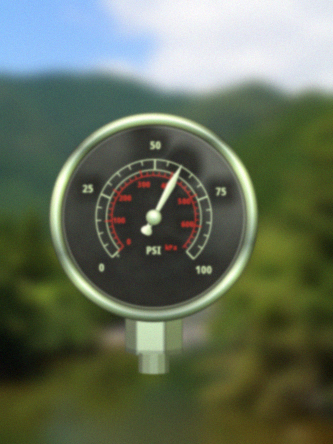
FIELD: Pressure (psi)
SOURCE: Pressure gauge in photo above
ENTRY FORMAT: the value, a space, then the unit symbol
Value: 60 psi
